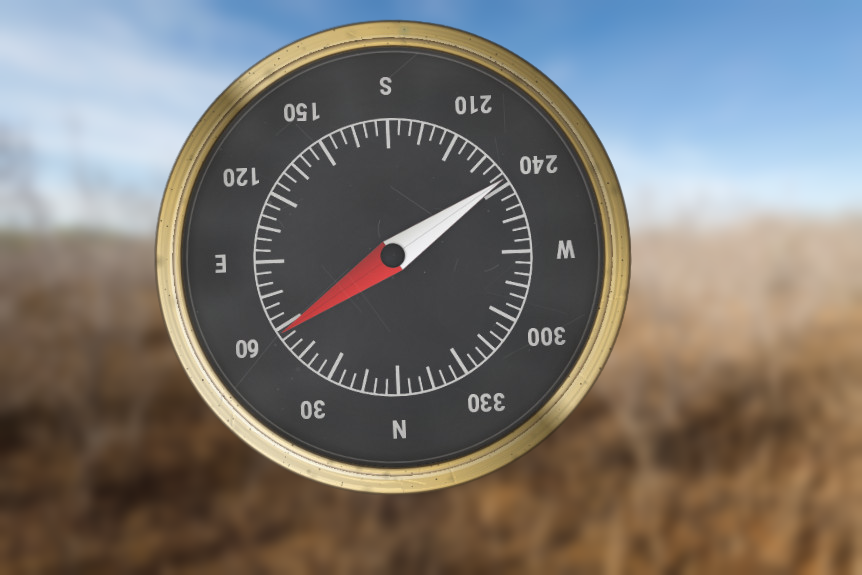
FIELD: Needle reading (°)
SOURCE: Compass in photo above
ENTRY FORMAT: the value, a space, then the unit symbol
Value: 57.5 °
